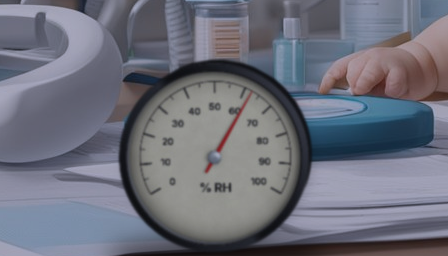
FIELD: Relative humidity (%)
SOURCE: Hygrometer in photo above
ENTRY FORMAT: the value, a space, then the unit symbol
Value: 62.5 %
